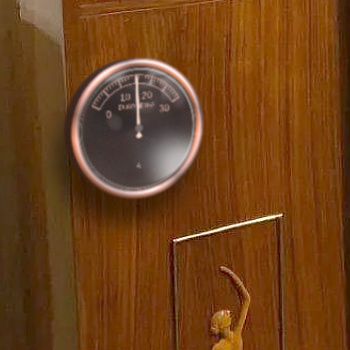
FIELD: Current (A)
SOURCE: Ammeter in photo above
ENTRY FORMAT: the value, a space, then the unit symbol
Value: 15 A
